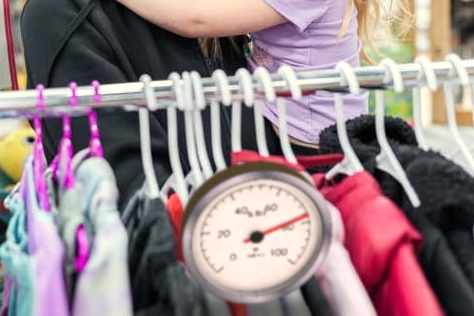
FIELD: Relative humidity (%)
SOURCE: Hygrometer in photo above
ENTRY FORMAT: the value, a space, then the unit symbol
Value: 76 %
